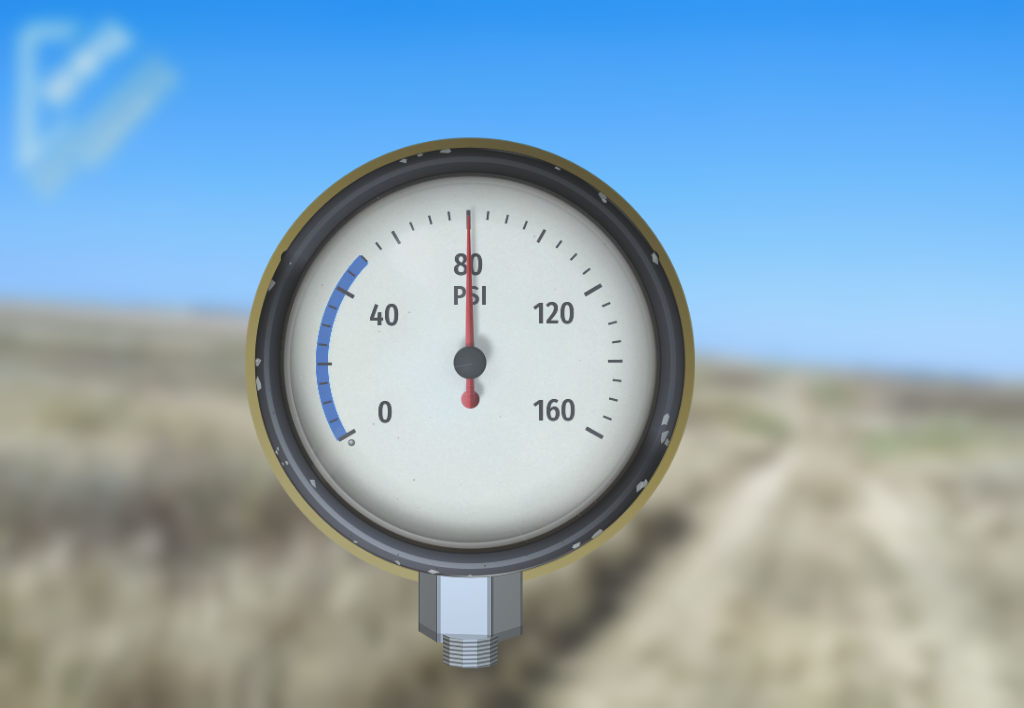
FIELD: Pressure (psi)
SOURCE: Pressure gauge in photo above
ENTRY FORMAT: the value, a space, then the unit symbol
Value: 80 psi
